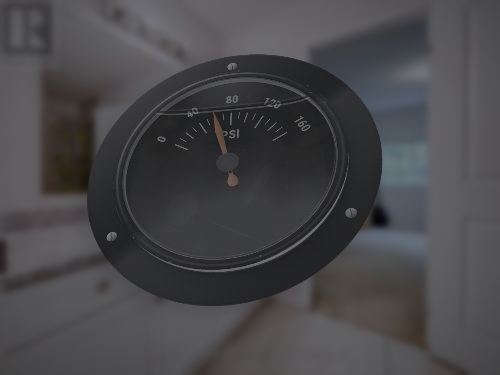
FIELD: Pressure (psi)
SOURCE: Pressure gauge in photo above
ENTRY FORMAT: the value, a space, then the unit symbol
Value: 60 psi
